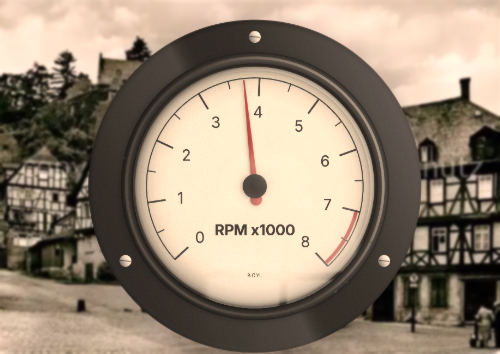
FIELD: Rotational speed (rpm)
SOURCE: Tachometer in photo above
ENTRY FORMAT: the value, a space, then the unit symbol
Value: 3750 rpm
